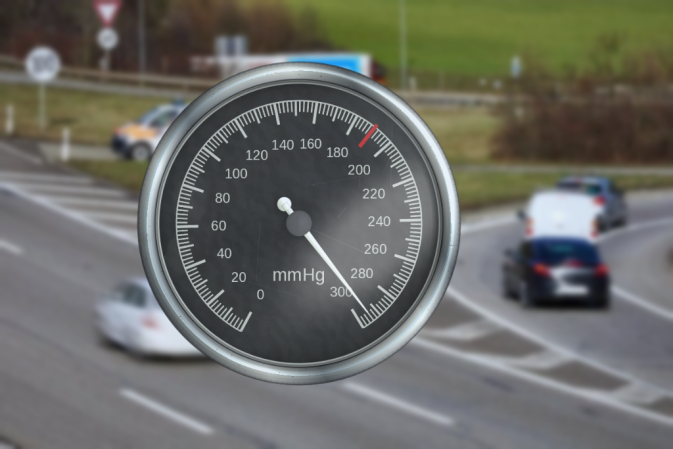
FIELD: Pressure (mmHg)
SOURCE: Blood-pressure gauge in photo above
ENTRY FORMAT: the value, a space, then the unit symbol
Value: 294 mmHg
